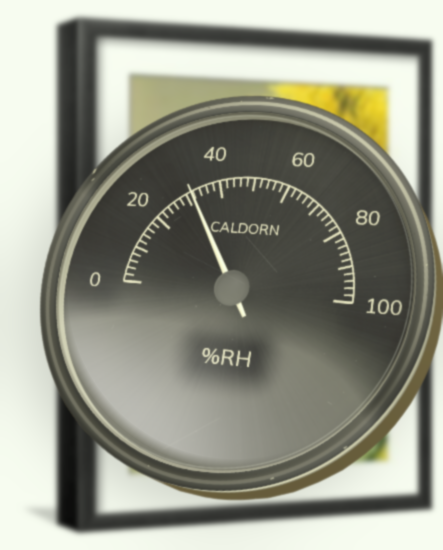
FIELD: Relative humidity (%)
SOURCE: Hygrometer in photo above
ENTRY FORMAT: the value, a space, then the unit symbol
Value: 32 %
